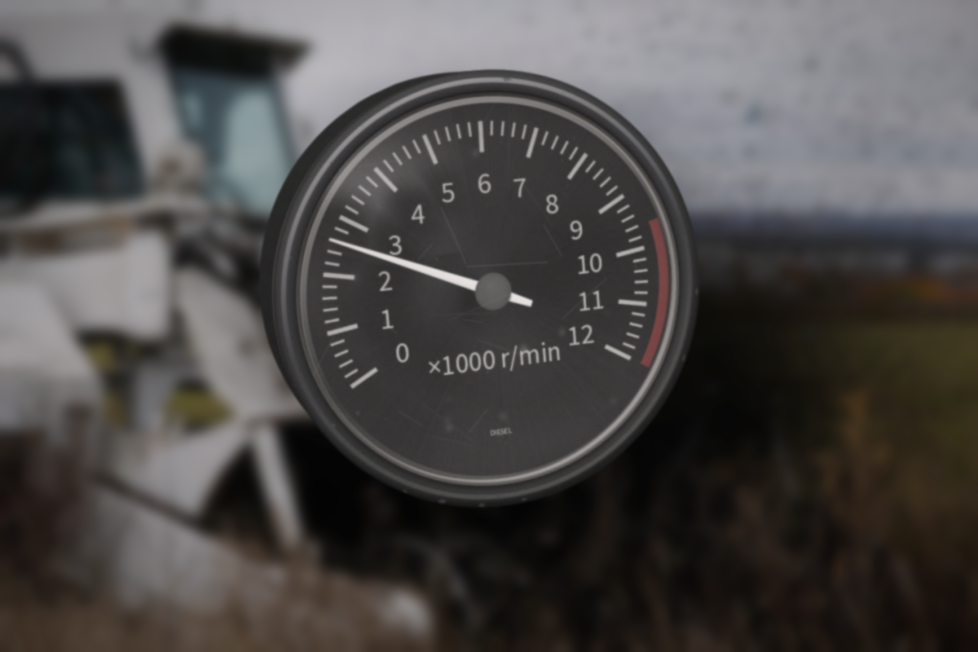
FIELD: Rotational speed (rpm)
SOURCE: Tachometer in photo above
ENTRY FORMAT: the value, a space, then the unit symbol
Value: 2600 rpm
